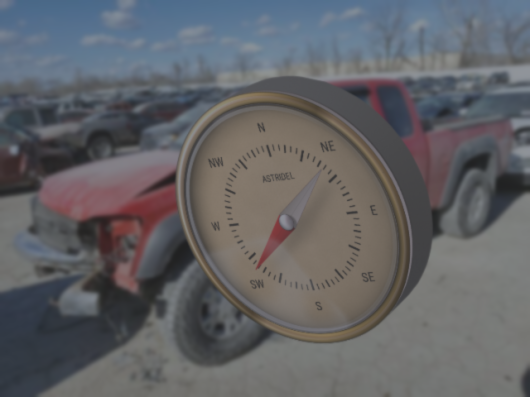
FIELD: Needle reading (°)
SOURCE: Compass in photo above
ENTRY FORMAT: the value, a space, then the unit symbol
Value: 230 °
